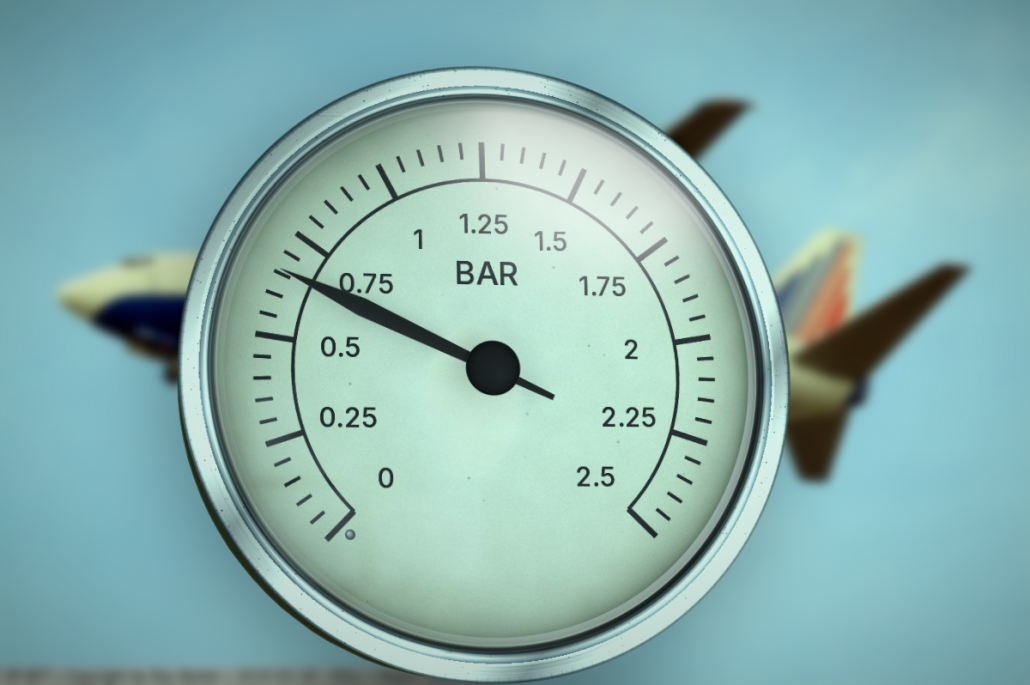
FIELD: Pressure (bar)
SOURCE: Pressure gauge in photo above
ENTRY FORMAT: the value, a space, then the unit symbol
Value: 0.65 bar
